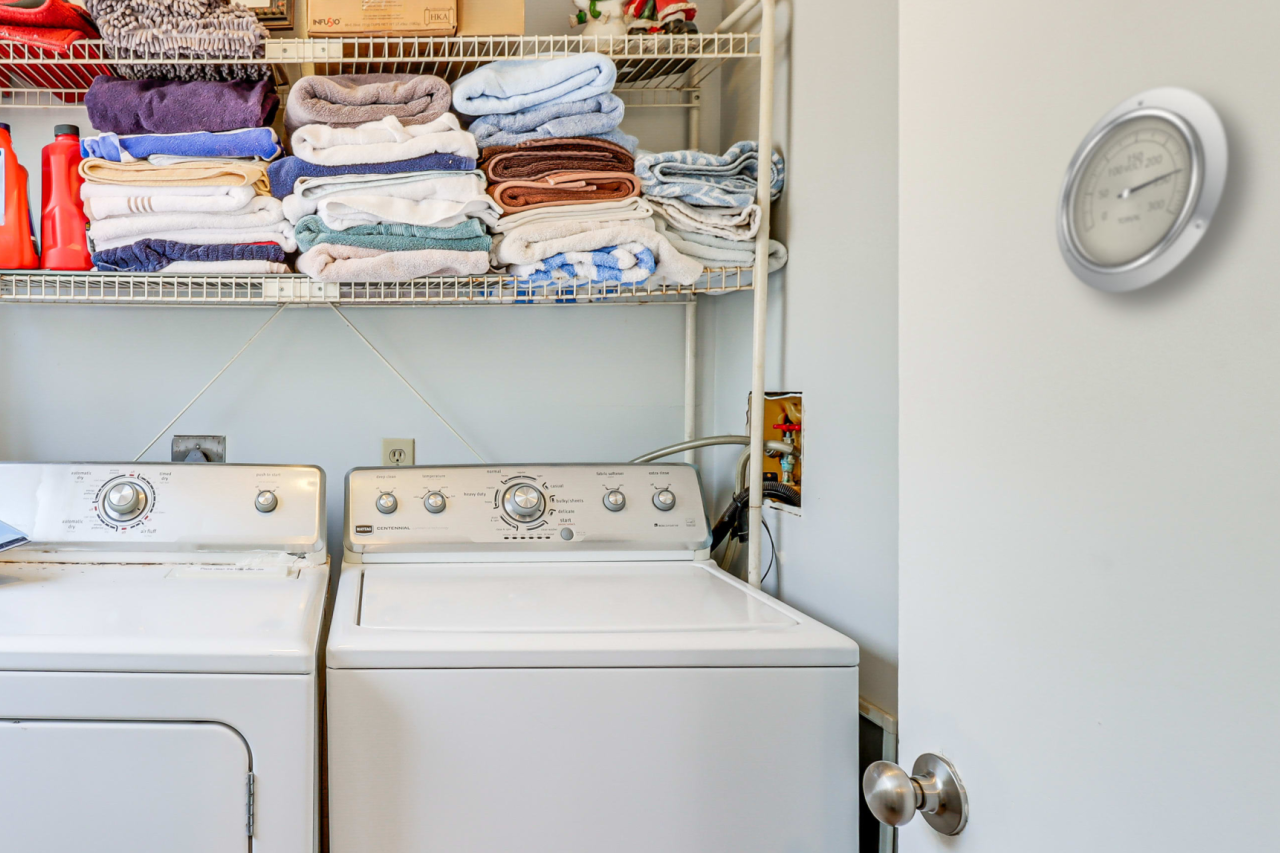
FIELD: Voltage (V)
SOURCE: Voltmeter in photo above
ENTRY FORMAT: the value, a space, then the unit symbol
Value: 250 V
